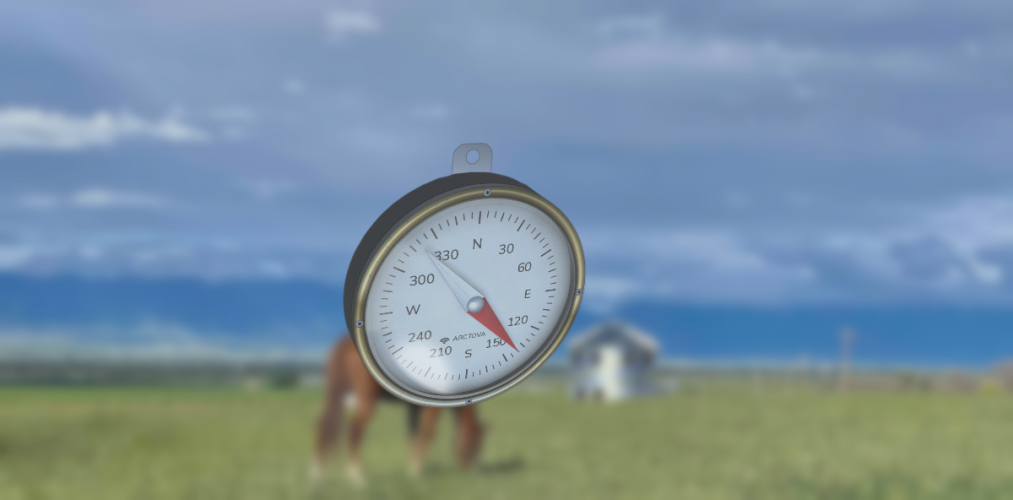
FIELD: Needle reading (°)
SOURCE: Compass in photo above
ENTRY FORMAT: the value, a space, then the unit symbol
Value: 140 °
